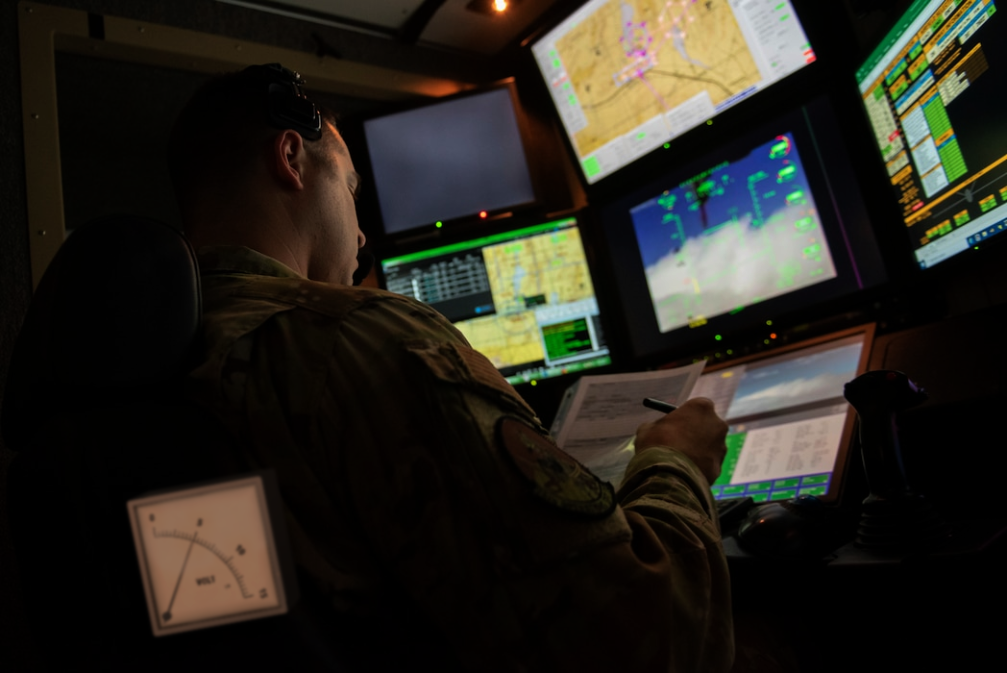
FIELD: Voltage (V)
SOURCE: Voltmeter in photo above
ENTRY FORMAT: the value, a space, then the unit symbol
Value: 5 V
